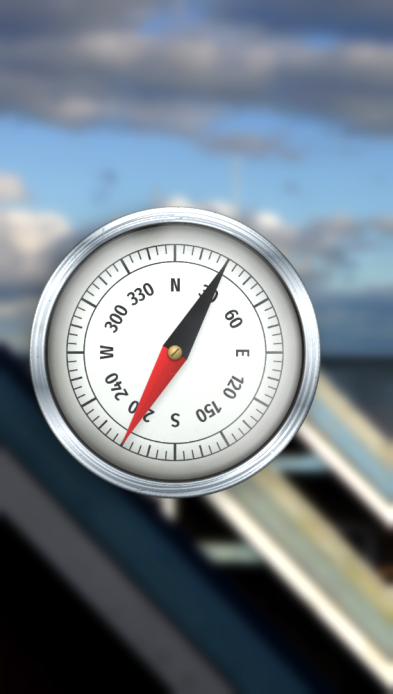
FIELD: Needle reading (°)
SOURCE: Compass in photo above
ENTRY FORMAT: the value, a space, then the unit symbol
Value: 210 °
